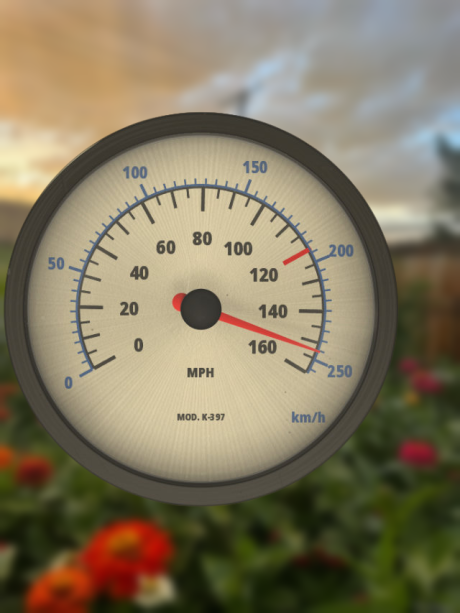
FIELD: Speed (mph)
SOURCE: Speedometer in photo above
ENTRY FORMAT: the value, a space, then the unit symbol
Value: 152.5 mph
